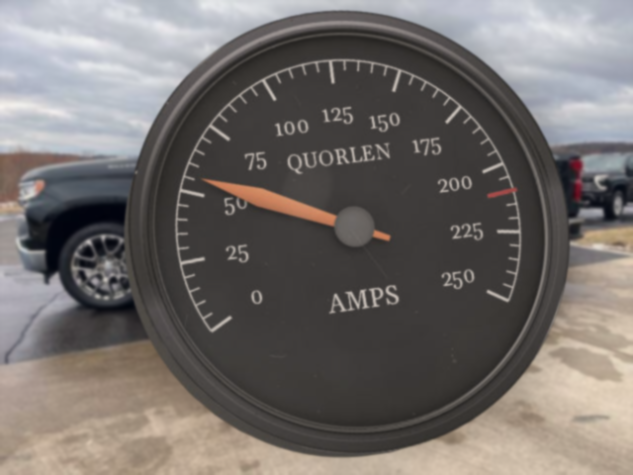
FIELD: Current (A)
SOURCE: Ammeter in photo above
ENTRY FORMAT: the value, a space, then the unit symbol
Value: 55 A
